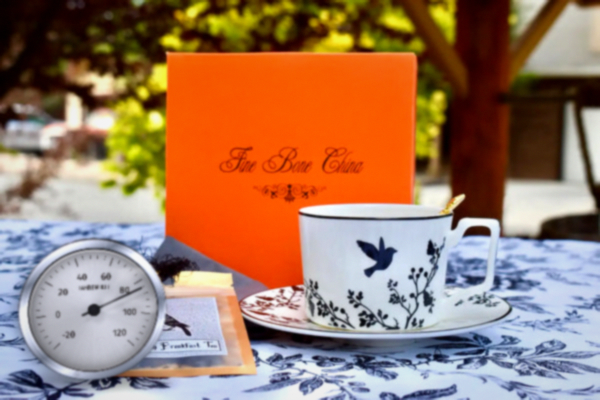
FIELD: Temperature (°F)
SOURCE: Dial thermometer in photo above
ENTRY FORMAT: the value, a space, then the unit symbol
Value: 84 °F
